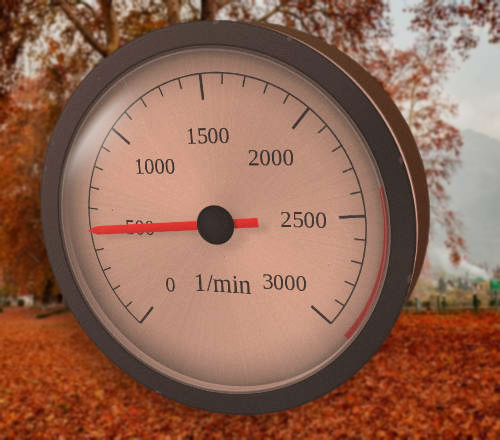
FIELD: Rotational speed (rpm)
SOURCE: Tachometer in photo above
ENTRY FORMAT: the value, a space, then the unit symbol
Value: 500 rpm
